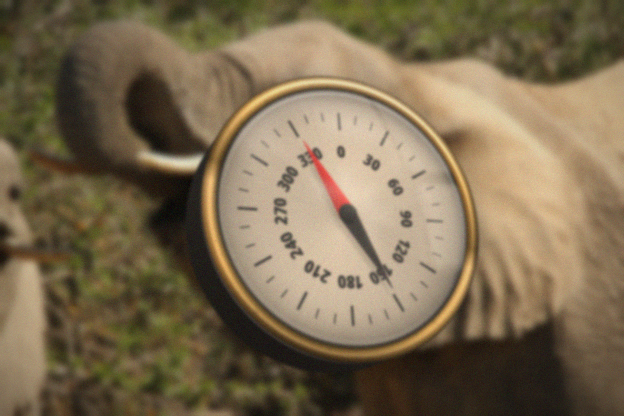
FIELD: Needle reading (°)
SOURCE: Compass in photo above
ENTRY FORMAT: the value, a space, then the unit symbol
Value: 330 °
